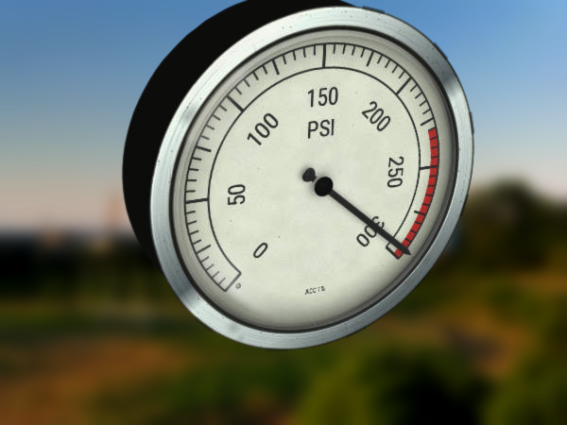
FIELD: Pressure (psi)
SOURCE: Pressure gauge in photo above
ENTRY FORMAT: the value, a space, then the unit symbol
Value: 295 psi
